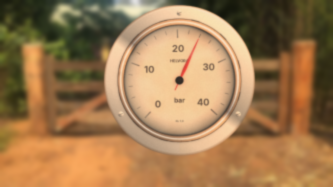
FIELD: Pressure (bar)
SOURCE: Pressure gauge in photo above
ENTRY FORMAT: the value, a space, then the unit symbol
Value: 24 bar
